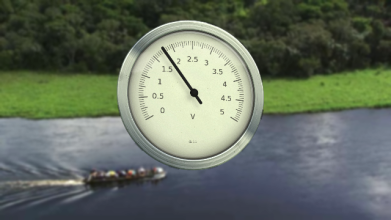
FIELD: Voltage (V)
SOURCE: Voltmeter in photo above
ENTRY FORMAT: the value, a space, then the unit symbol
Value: 1.75 V
